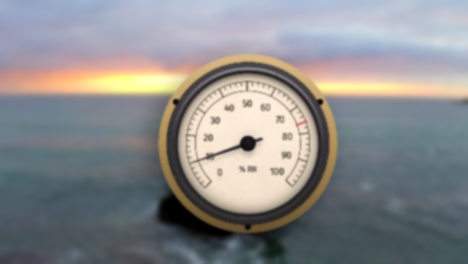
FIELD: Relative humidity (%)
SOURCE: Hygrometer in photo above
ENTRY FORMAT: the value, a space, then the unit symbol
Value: 10 %
